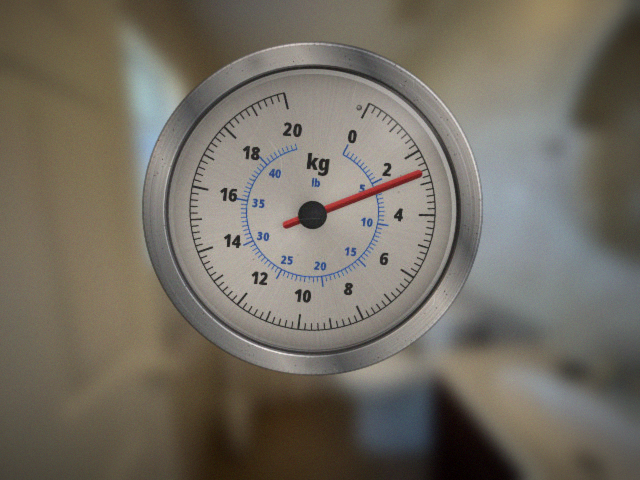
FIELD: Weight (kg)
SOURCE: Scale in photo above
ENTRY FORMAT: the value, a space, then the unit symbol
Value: 2.6 kg
